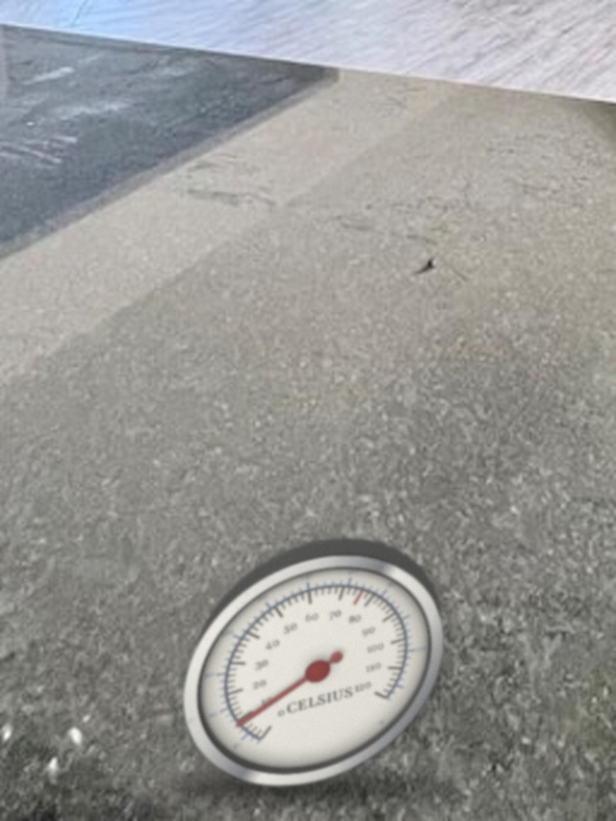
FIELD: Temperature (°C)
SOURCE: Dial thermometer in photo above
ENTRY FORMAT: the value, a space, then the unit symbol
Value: 10 °C
